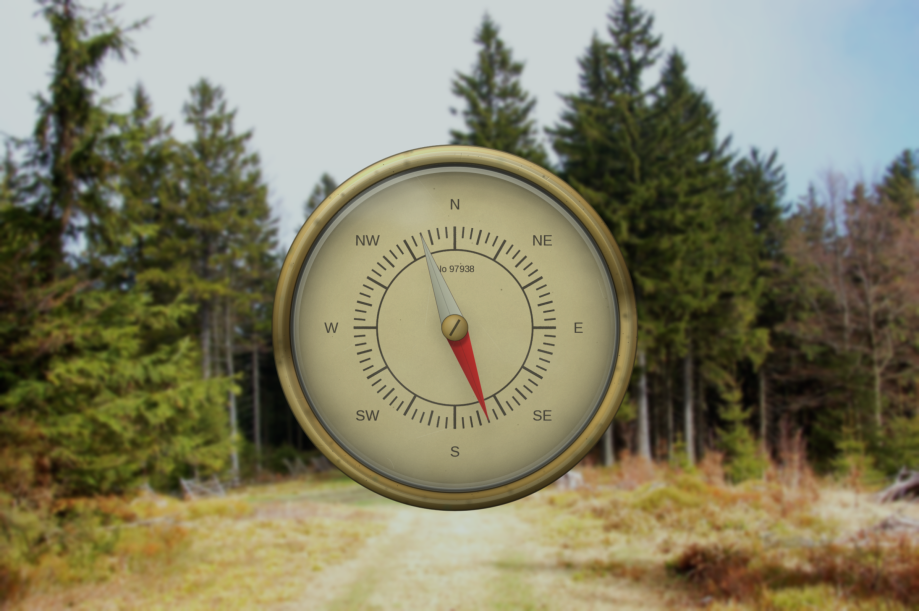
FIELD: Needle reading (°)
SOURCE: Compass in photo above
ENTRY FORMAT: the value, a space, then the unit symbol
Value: 160 °
